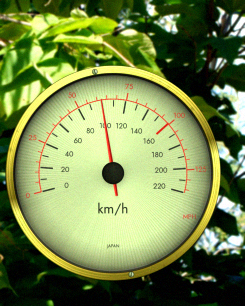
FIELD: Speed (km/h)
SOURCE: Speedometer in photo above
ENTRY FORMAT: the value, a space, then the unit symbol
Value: 100 km/h
